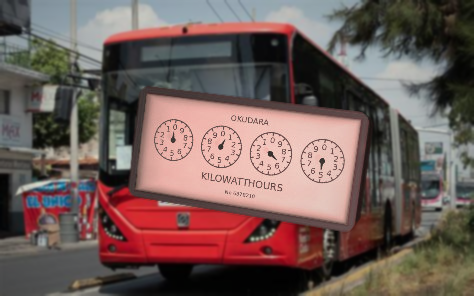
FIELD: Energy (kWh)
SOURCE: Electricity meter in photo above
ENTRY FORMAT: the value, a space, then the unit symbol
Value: 65 kWh
